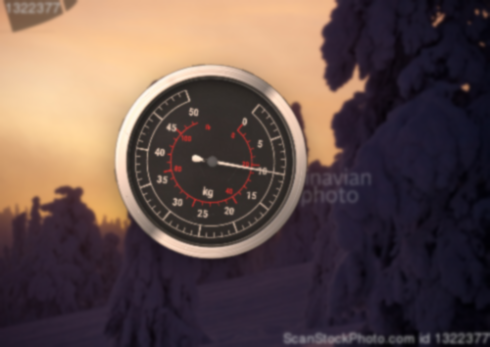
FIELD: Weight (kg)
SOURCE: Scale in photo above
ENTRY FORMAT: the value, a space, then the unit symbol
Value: 10 kg
